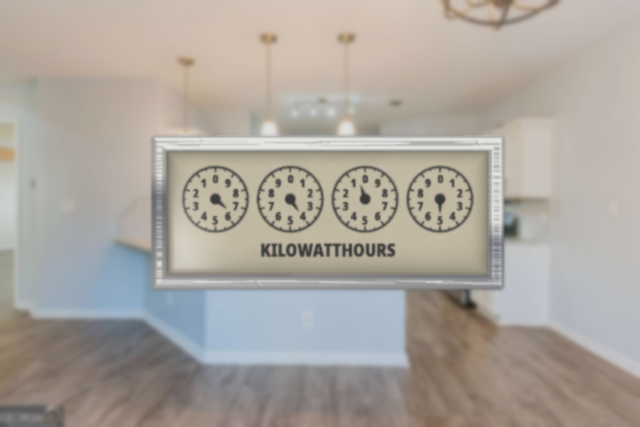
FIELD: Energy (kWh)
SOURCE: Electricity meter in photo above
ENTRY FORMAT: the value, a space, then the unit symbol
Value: 6405 kWh
